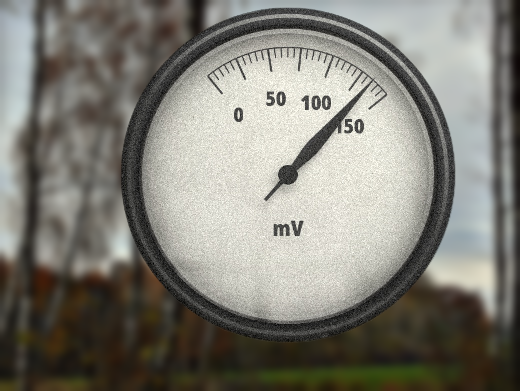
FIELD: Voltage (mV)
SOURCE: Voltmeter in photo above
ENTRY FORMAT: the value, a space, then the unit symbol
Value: 135 mV
